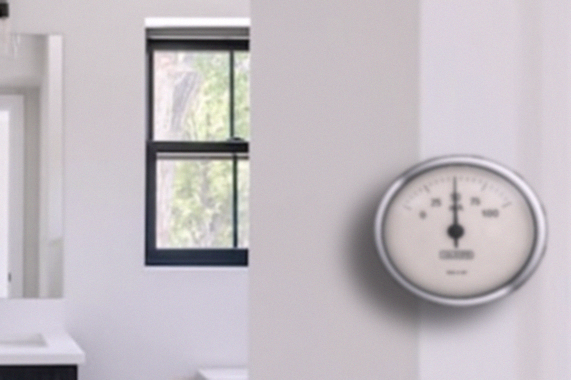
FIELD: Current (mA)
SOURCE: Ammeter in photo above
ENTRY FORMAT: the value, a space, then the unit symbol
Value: 50 mA
